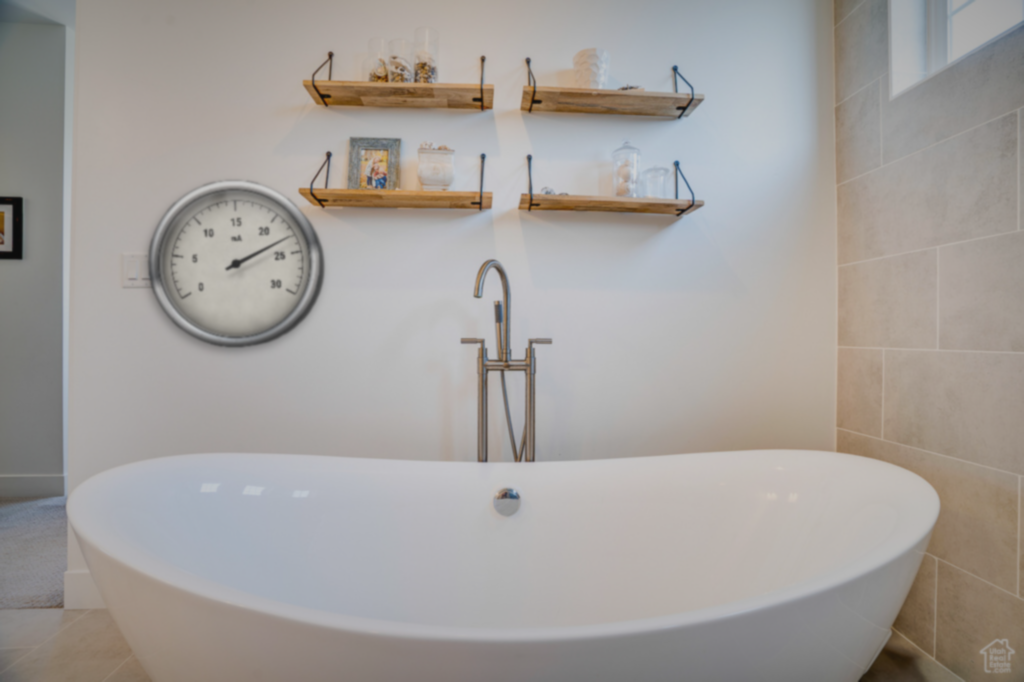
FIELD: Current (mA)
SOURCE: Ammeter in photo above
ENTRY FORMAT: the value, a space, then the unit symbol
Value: 23 mA
